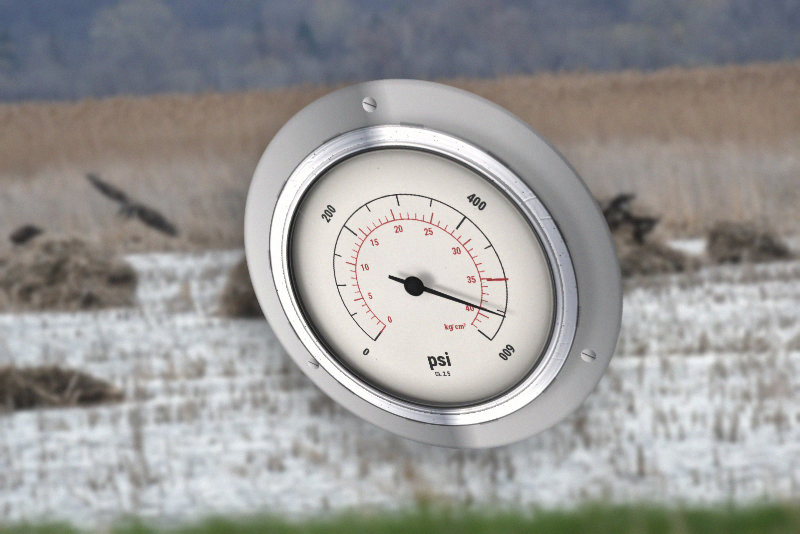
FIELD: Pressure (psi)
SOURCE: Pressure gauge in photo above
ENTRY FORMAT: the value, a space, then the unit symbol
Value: 550 psi
